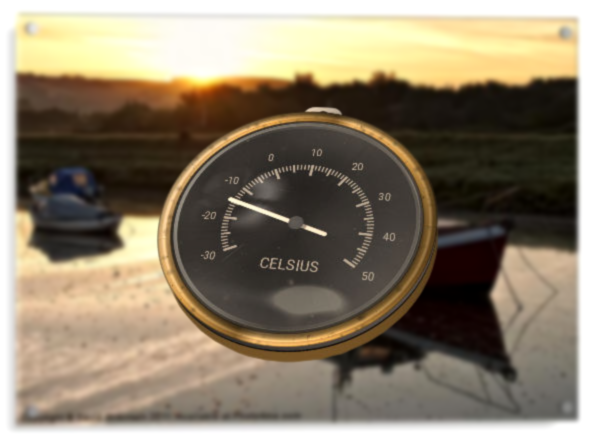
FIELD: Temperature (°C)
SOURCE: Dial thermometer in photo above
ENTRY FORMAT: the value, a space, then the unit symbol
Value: -15 °C
